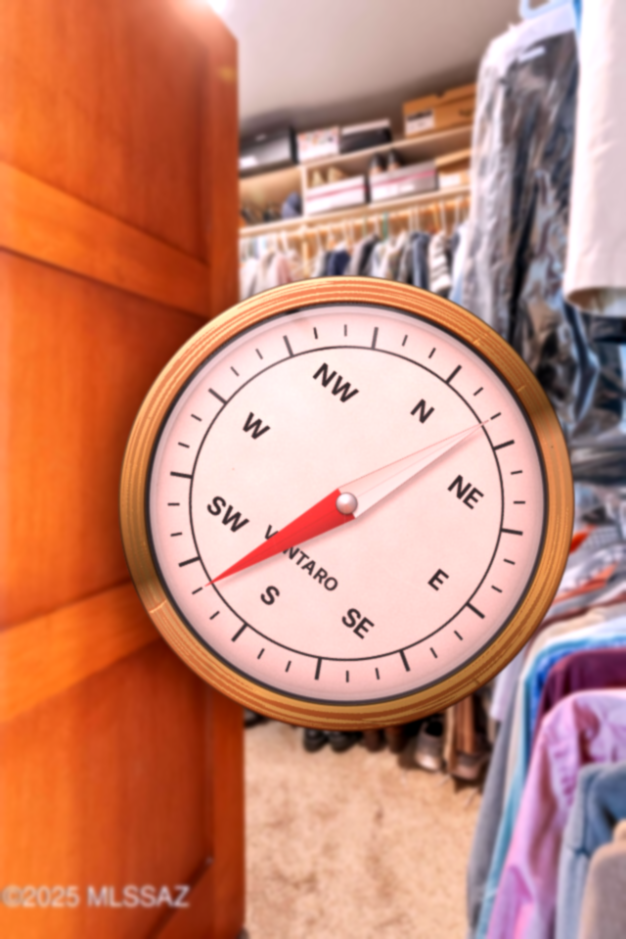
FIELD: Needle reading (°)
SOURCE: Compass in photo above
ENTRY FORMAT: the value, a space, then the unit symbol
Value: 200 °
